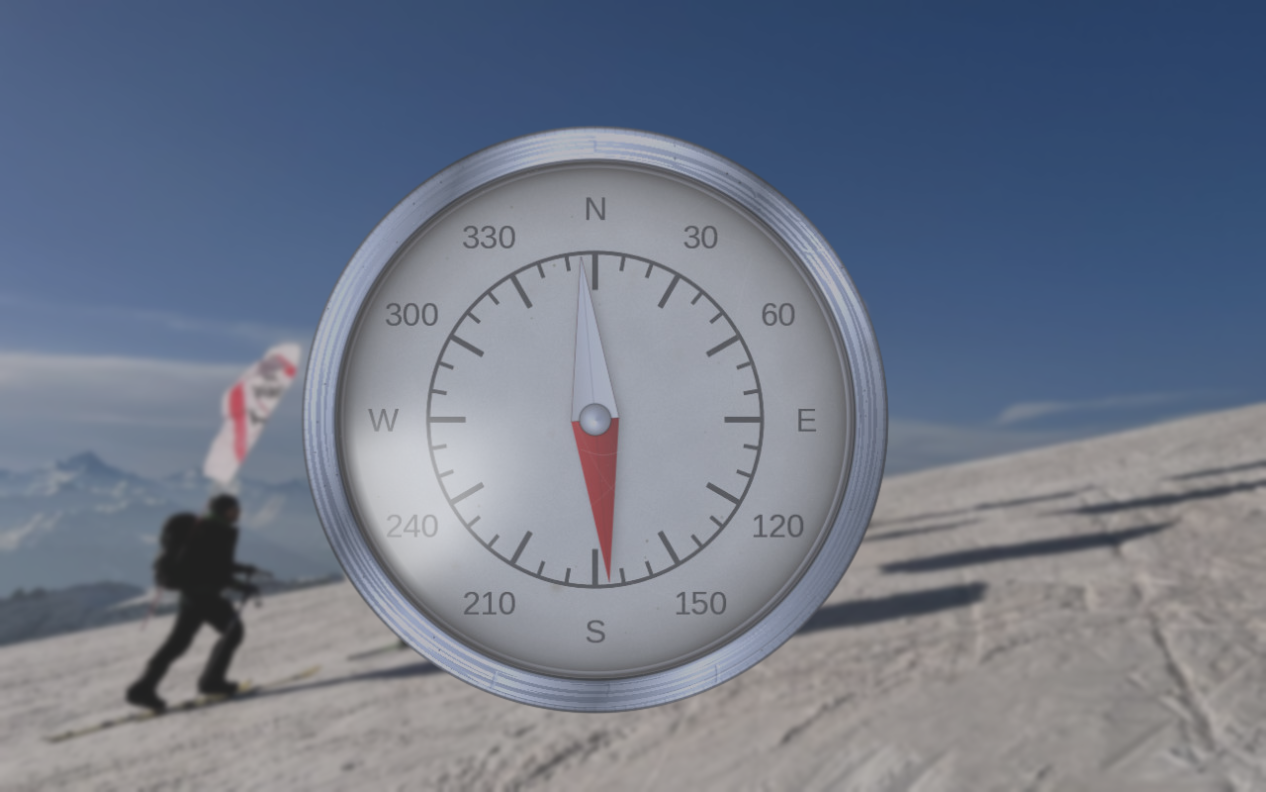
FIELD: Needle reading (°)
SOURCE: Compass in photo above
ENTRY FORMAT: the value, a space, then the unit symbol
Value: 175 °
